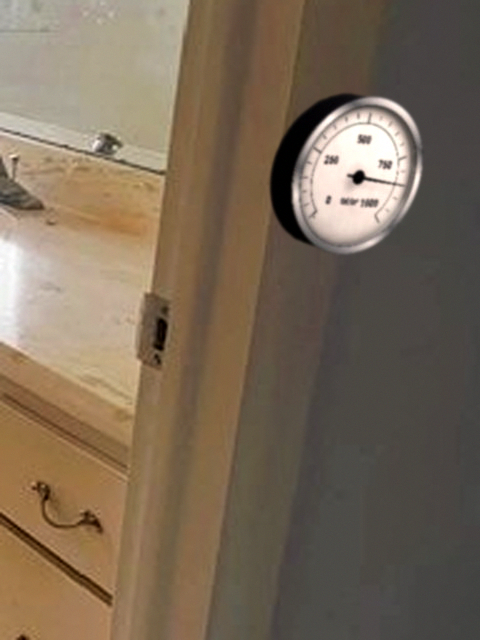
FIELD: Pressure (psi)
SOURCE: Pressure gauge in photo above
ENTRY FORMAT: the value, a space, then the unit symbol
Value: 850 psi
